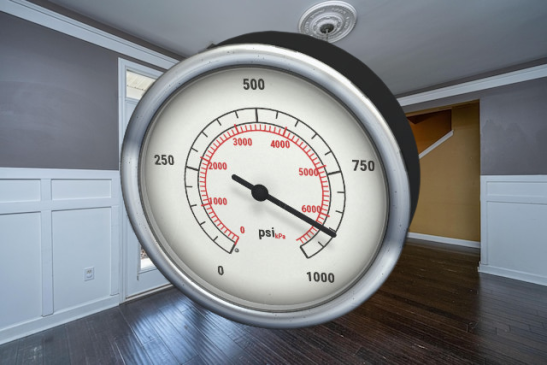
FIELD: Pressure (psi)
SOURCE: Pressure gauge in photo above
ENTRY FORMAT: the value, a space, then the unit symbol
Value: 900 psi
